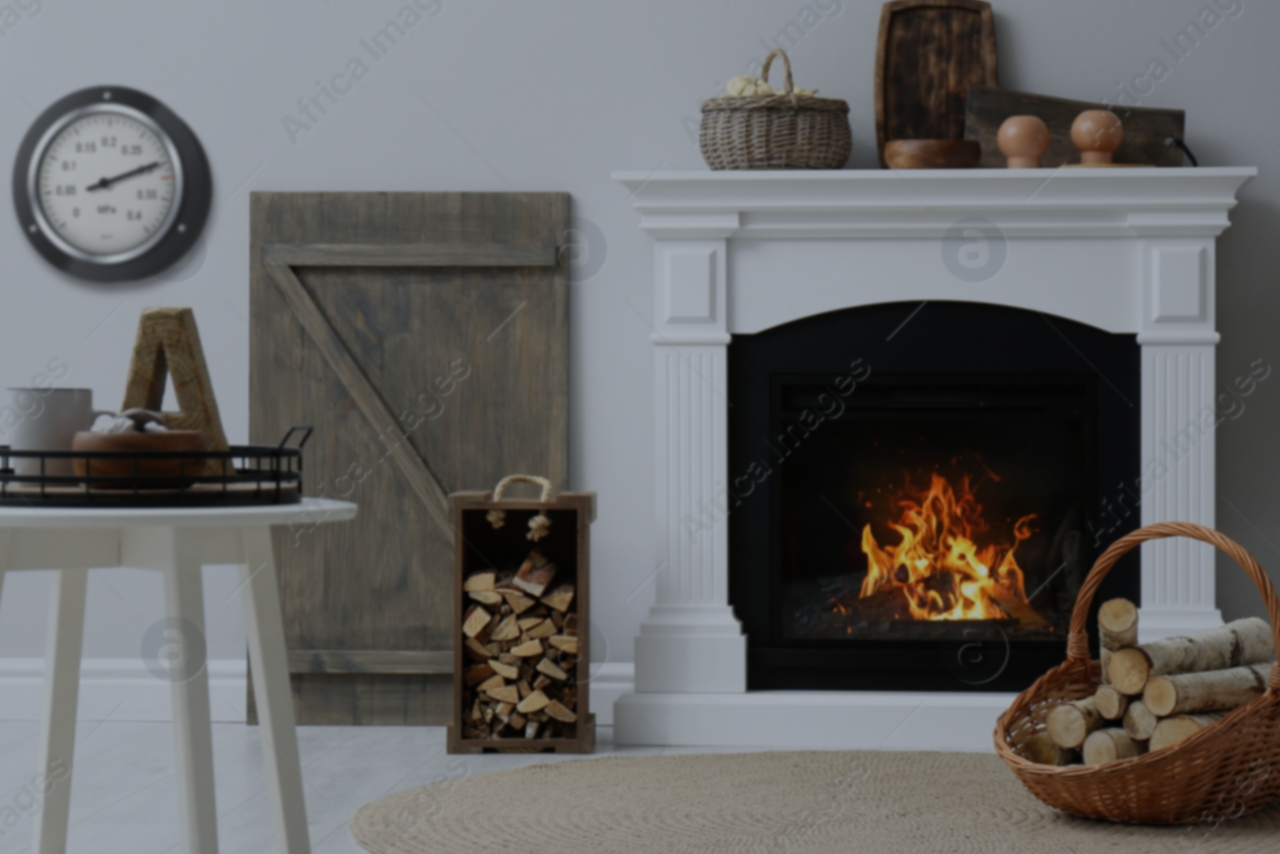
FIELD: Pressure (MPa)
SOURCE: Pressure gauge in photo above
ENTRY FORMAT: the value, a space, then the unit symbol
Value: 0.3 MPa
